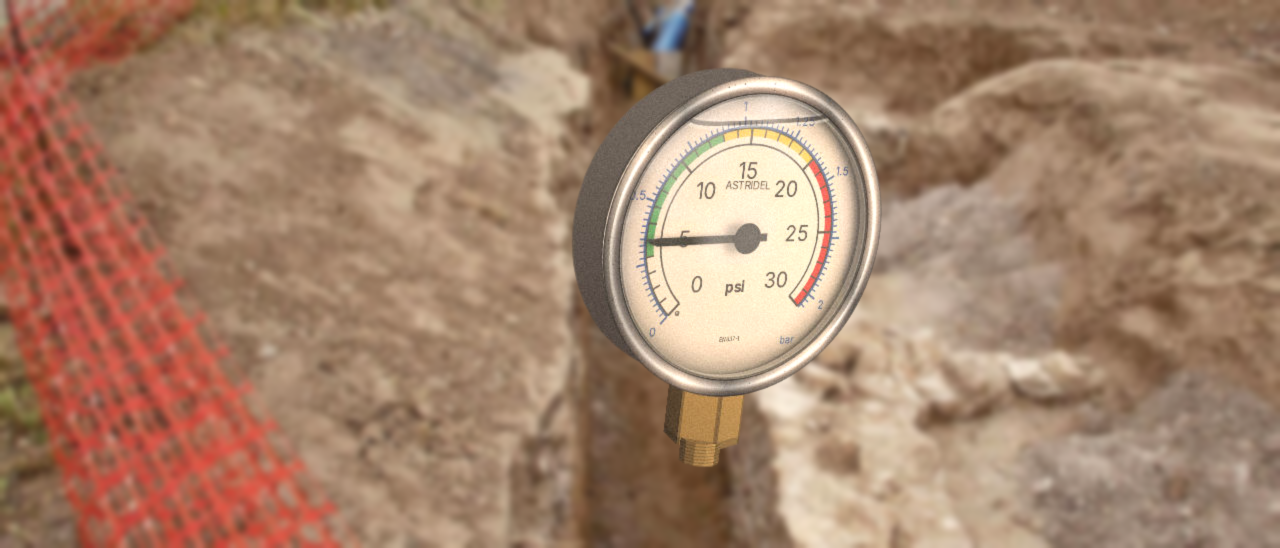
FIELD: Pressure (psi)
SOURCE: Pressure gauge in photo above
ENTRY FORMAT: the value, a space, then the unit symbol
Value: 5 psi
